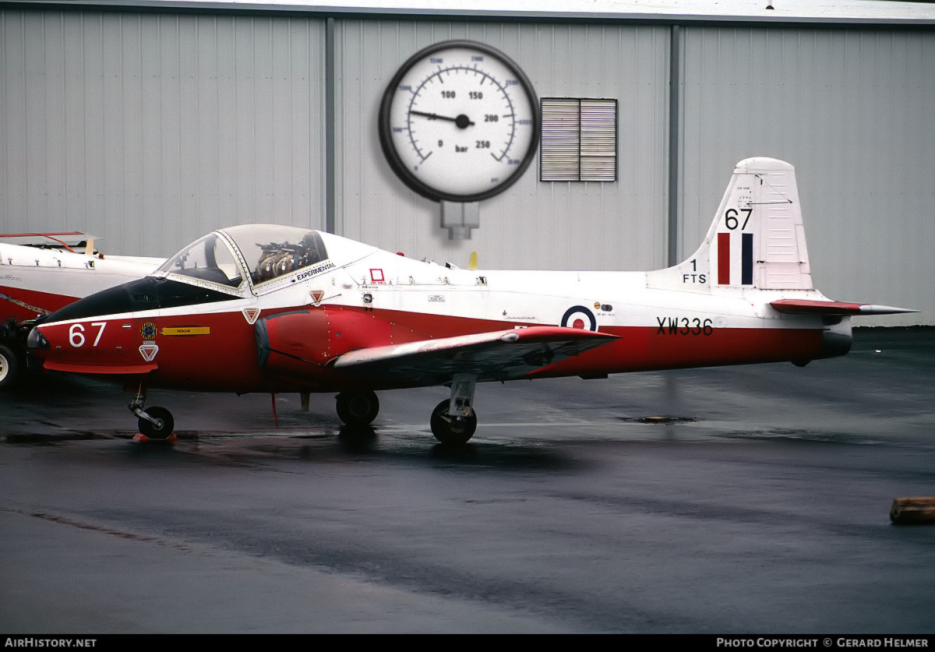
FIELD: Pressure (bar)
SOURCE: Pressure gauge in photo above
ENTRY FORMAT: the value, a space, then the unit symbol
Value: 50 bar
